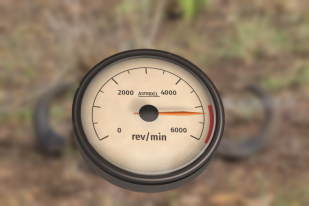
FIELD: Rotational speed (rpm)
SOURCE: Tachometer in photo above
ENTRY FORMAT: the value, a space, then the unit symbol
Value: 5250 rpm
